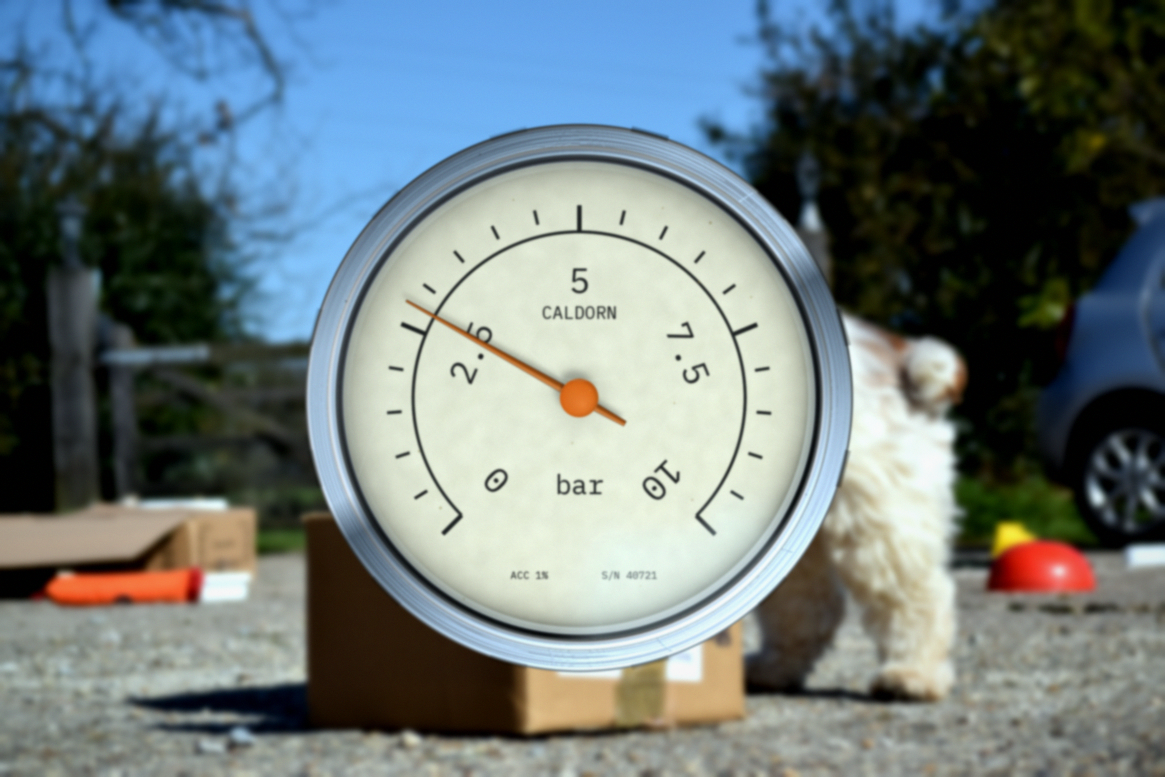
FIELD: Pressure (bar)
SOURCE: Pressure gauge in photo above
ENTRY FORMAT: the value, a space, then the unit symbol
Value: 2.75 bar
